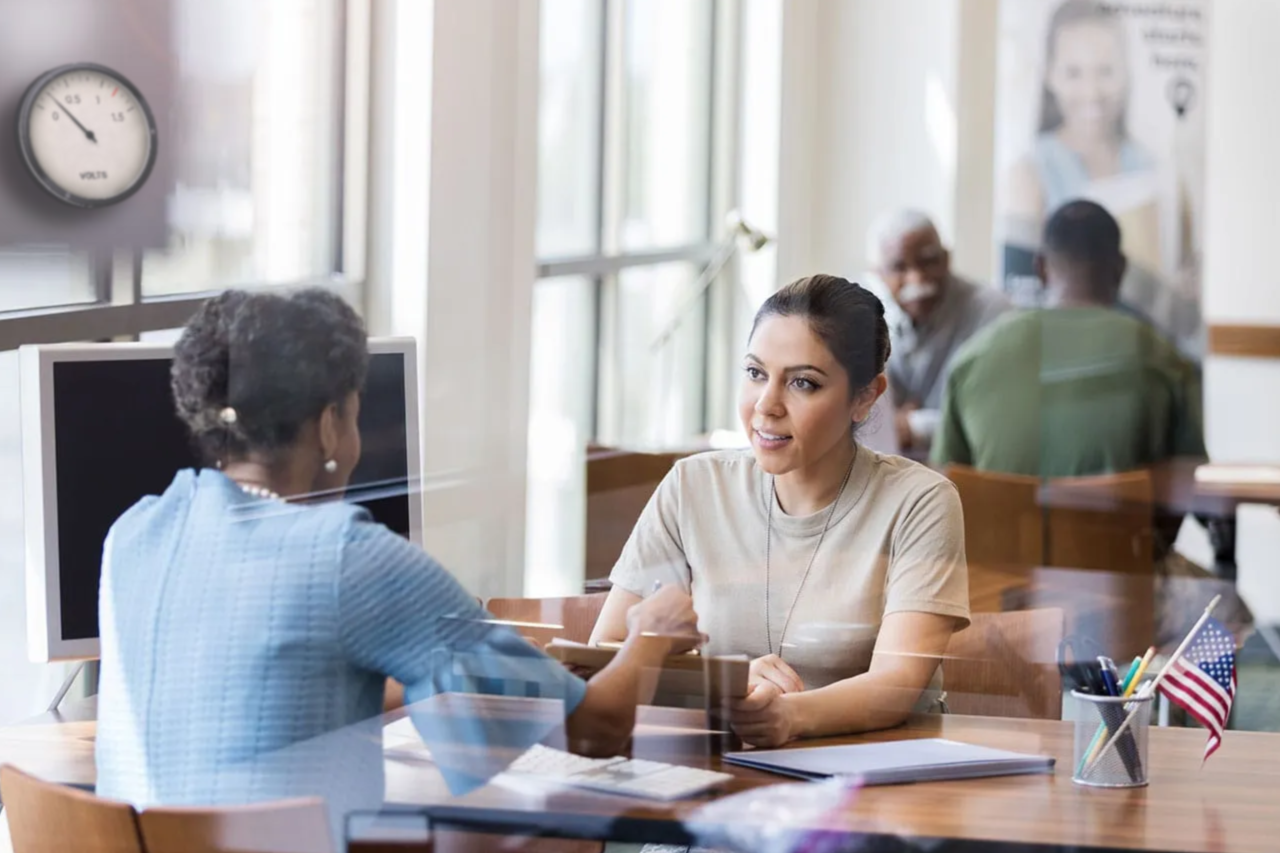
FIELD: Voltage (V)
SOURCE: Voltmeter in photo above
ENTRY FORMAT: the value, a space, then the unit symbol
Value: 0.2 V
